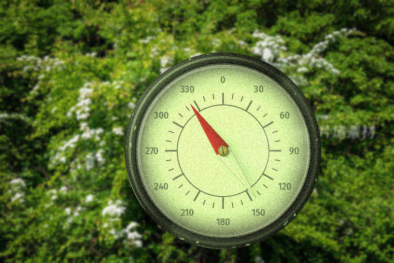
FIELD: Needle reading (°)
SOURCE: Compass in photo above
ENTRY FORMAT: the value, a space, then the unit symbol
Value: 325 °
